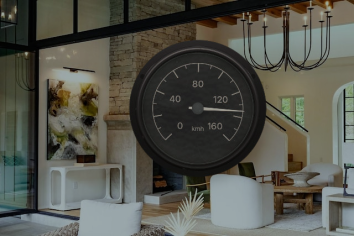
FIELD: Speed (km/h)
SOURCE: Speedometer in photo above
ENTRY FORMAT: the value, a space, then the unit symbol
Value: 135 km/h
